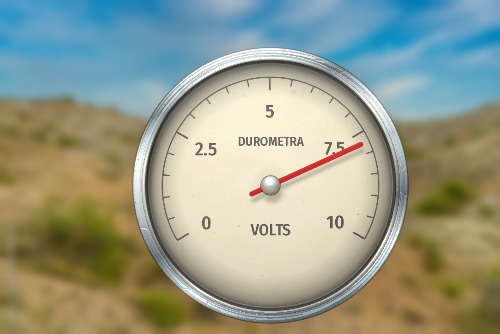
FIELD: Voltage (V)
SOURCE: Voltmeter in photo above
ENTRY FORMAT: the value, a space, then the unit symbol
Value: 7.75 V
